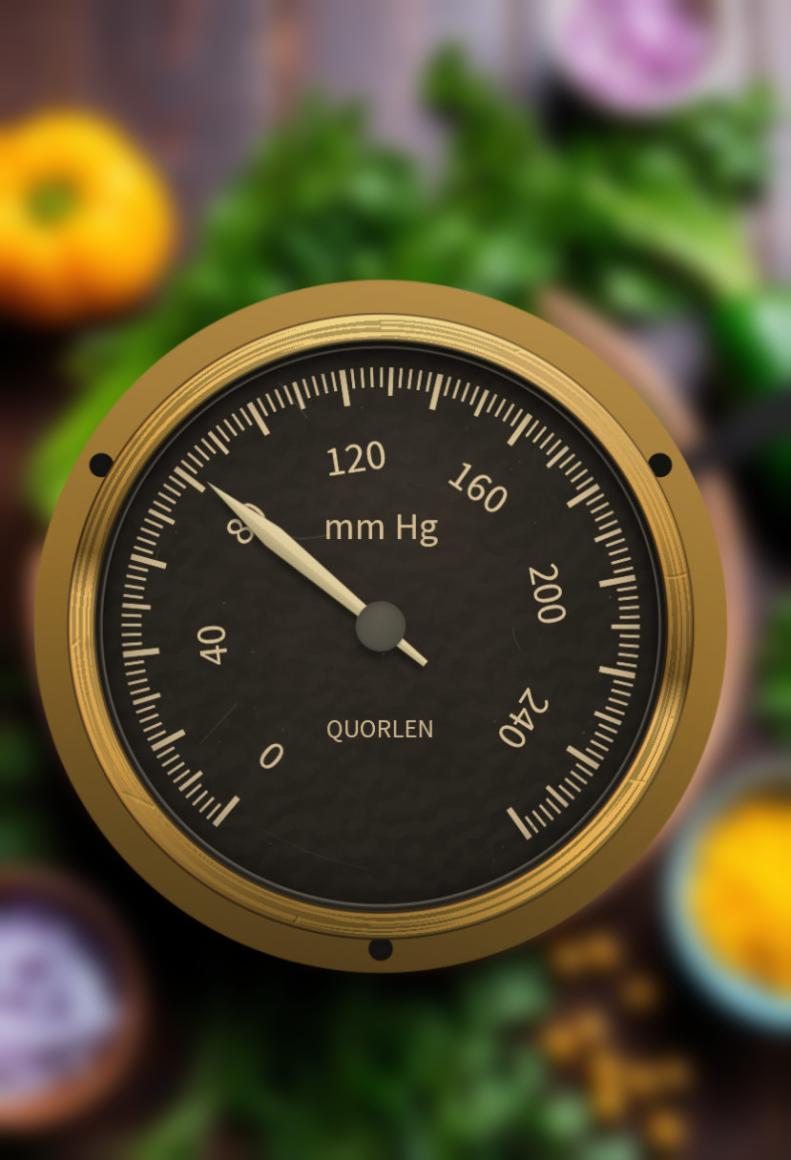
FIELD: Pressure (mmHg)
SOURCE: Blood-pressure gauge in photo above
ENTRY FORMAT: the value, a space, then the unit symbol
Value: 82 mmHg
